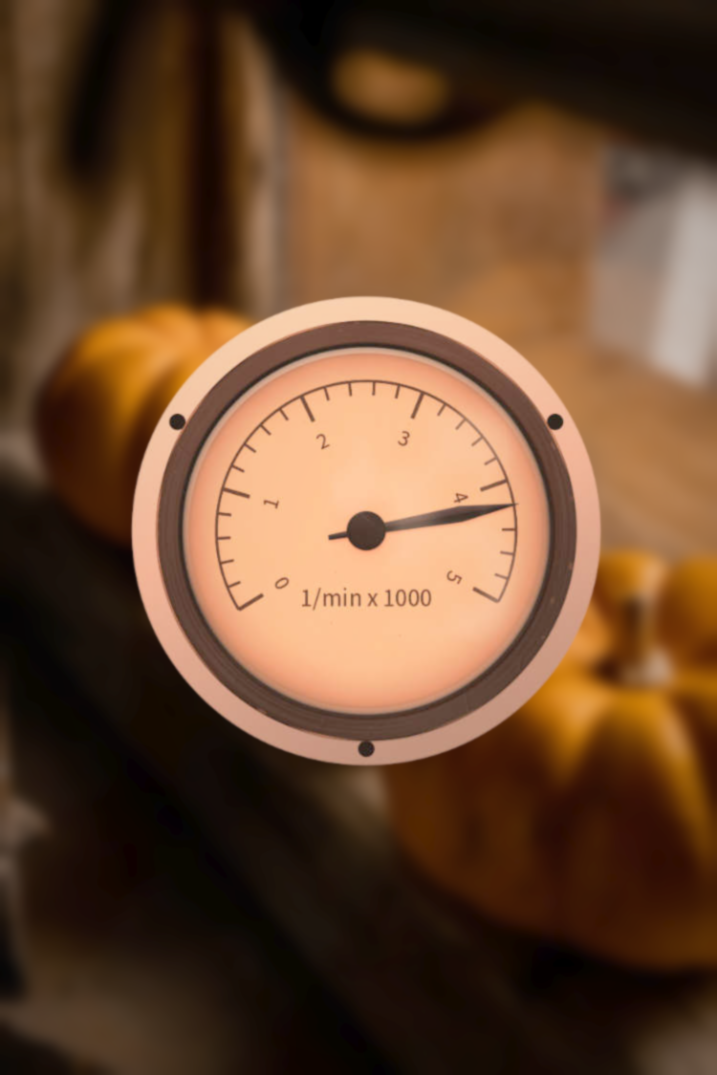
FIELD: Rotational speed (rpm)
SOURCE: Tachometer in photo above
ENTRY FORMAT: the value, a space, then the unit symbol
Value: 4200 rpm
